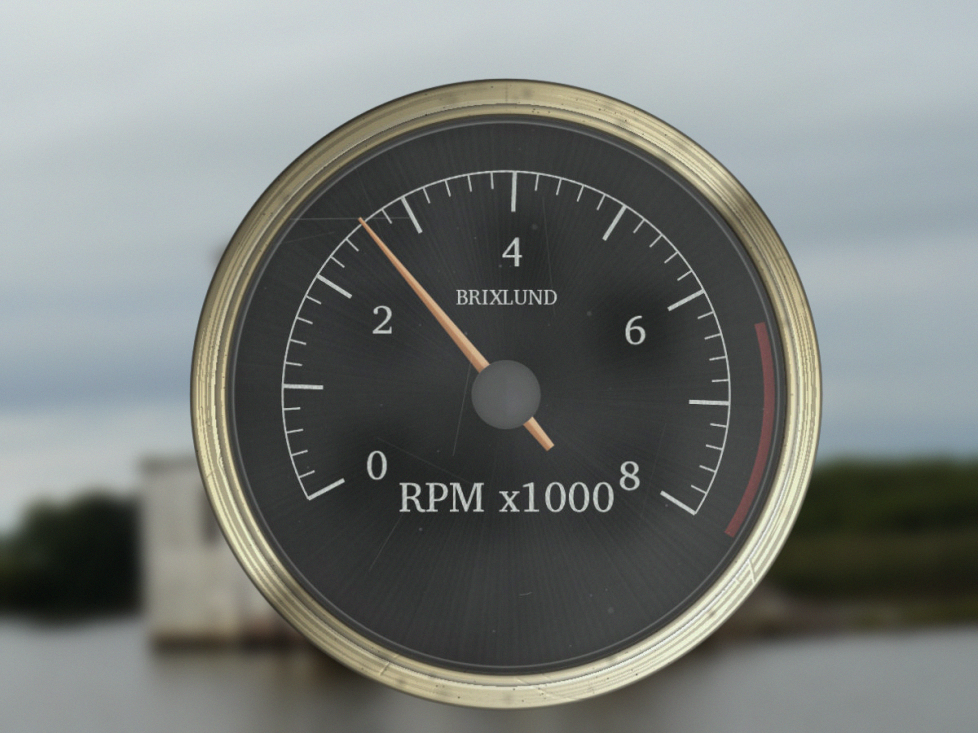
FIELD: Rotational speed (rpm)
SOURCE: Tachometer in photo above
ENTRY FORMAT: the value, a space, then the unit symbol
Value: 2600 rpm
